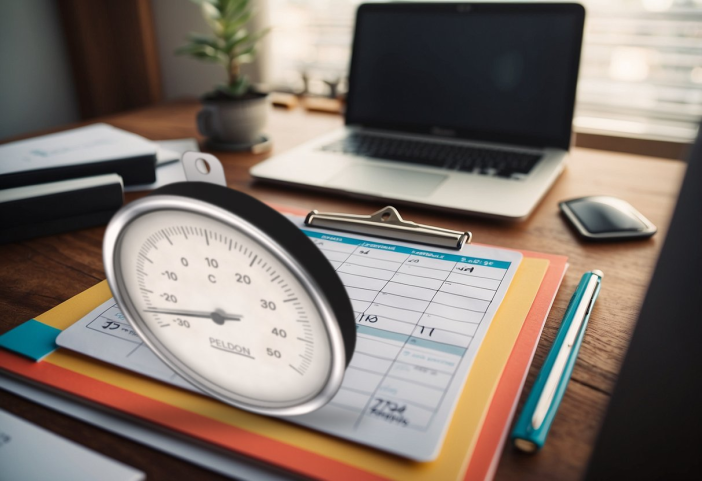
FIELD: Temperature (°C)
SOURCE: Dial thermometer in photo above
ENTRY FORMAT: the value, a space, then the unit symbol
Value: -25 °C
